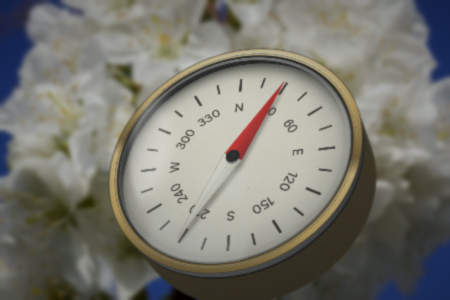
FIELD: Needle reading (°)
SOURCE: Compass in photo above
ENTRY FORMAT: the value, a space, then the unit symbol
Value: 30 °
